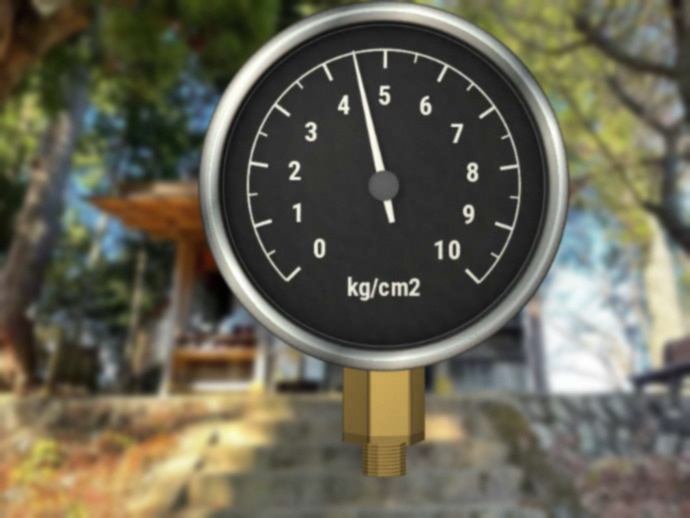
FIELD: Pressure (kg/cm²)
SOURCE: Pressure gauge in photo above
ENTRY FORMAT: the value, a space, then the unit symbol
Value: 4.5 kg/cm²
